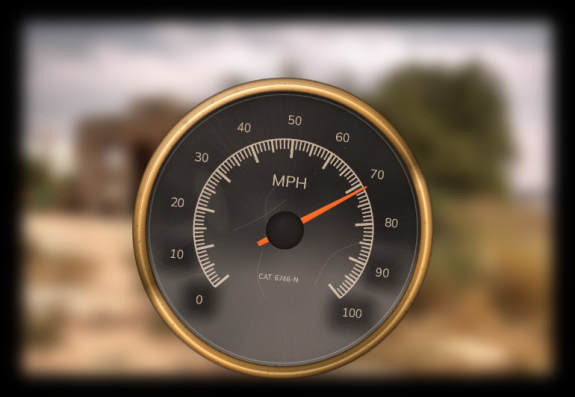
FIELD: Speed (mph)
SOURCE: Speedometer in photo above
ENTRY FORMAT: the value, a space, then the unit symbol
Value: 71 mph
